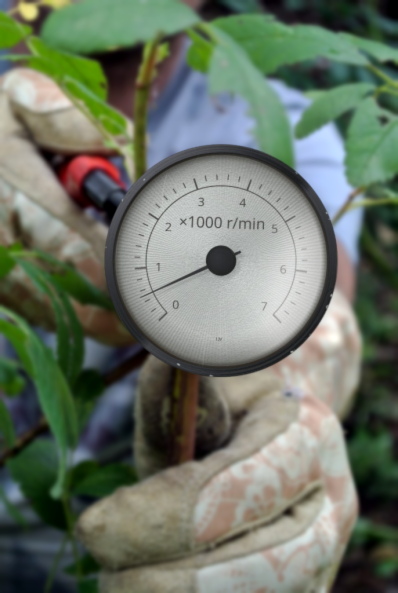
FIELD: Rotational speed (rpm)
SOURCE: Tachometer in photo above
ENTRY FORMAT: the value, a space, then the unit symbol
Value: 500 rpm
